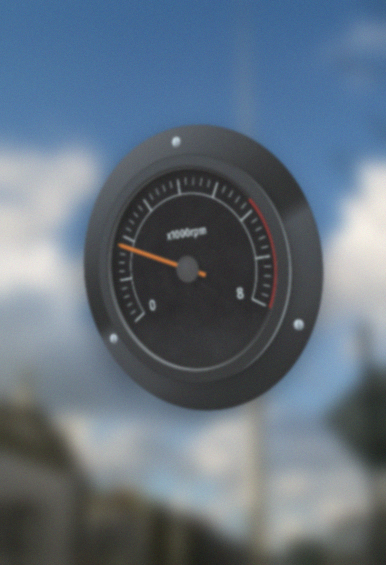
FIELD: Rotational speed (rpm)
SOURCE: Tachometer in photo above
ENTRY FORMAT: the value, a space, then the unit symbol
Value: 1800 rpm
